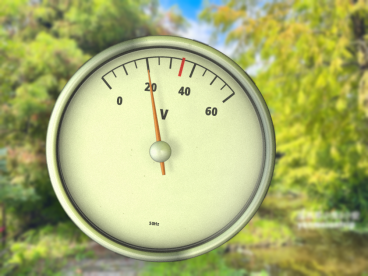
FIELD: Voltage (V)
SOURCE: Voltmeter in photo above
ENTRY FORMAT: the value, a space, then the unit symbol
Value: 20 V
